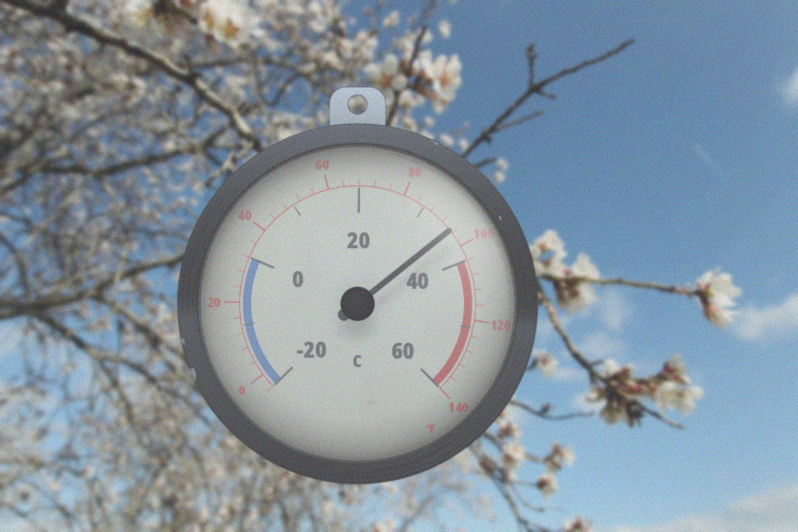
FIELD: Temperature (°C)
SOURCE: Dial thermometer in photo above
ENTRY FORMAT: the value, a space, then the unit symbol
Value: 35 °C
